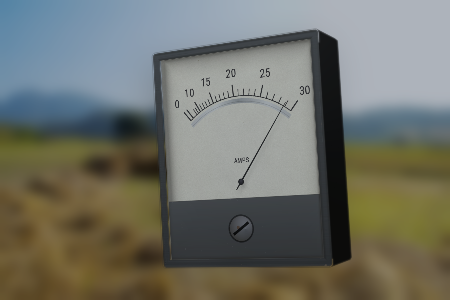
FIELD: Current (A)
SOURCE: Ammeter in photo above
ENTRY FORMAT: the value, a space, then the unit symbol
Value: 29 A
